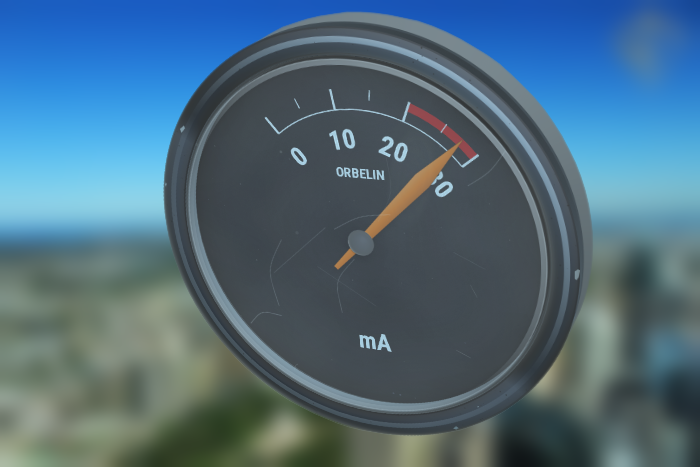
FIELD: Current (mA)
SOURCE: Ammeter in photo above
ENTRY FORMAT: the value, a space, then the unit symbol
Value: 27.5 mA
